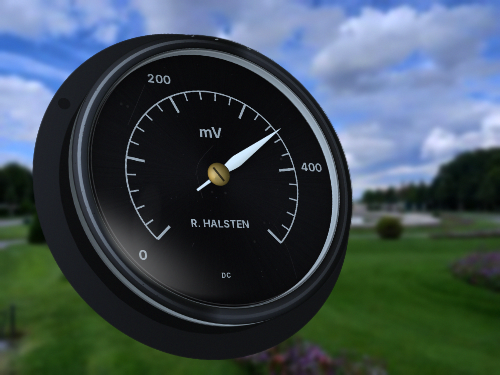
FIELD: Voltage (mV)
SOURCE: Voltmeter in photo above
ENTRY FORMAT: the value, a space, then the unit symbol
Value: 350 mV
